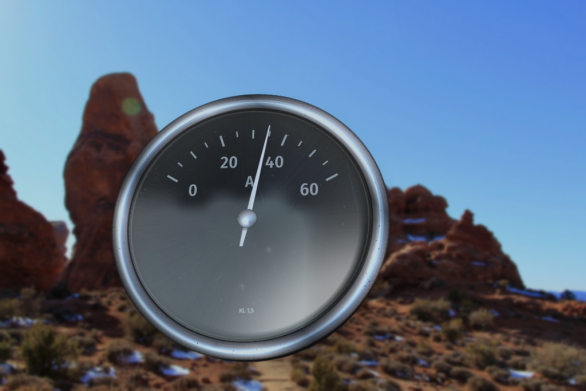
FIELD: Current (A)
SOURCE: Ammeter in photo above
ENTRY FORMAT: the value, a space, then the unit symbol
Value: 35 A
